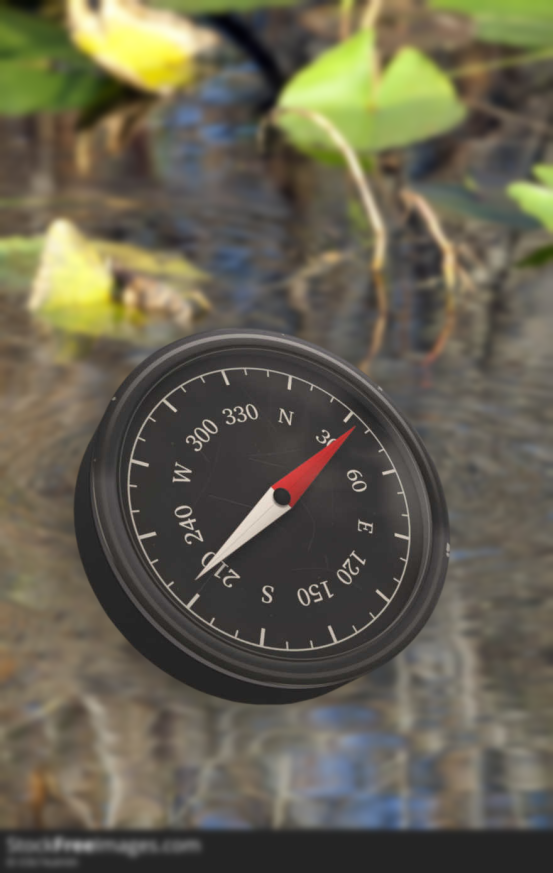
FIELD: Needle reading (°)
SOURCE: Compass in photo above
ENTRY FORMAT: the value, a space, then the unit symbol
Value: 35 °
